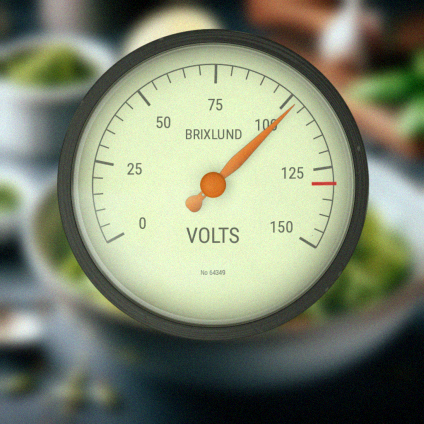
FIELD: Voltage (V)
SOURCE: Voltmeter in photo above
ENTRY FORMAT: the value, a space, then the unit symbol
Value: 102.5 V
